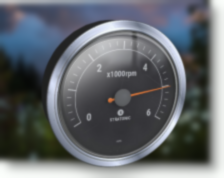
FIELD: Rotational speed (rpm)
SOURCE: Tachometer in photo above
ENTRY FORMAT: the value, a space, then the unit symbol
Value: 5000 rpm
